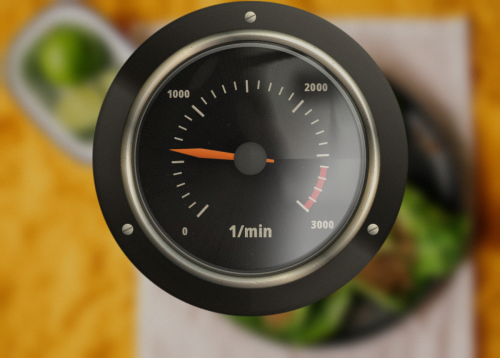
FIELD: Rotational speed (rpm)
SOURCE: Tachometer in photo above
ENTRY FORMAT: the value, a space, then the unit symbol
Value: 600 rpm
